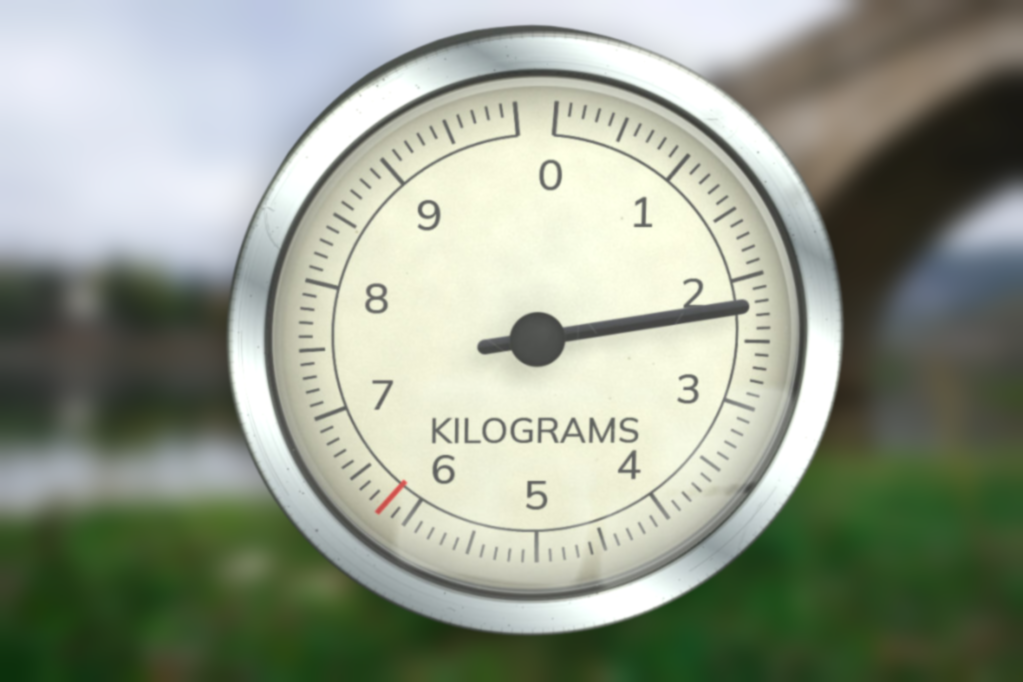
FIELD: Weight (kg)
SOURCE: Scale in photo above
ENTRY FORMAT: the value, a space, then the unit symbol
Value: 2.2 kg
